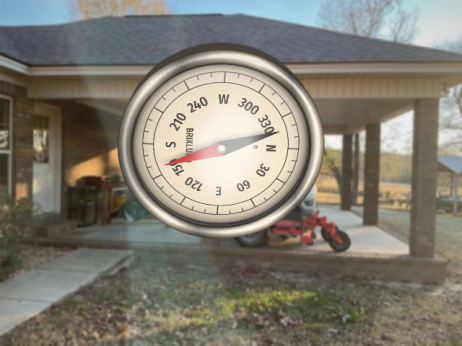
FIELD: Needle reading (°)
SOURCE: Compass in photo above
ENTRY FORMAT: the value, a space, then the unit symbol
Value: 160 °
